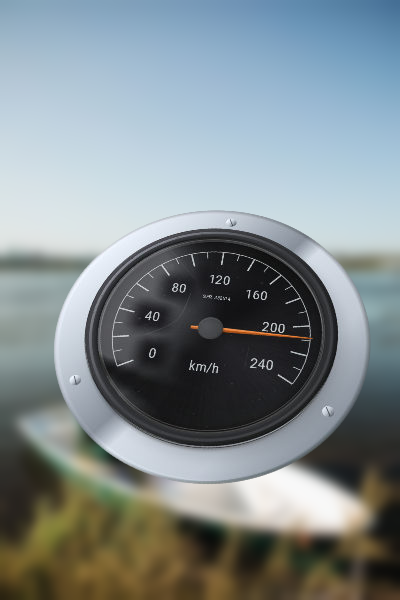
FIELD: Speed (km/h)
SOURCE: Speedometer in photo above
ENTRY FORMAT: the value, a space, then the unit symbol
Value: 210 km/h
